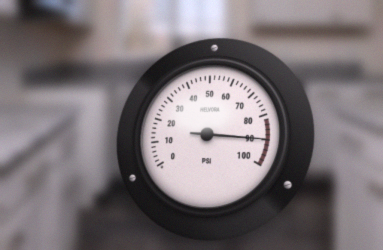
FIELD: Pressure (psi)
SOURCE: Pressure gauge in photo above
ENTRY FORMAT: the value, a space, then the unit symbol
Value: 90 psi
